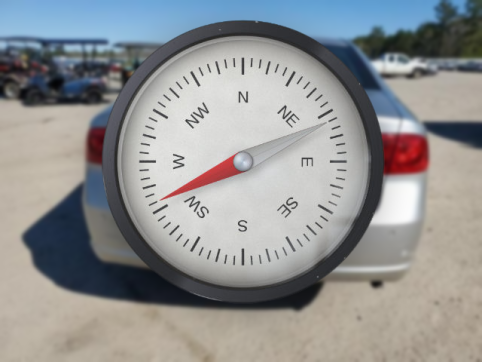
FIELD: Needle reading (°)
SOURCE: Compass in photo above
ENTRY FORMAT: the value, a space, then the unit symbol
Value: 245 °
